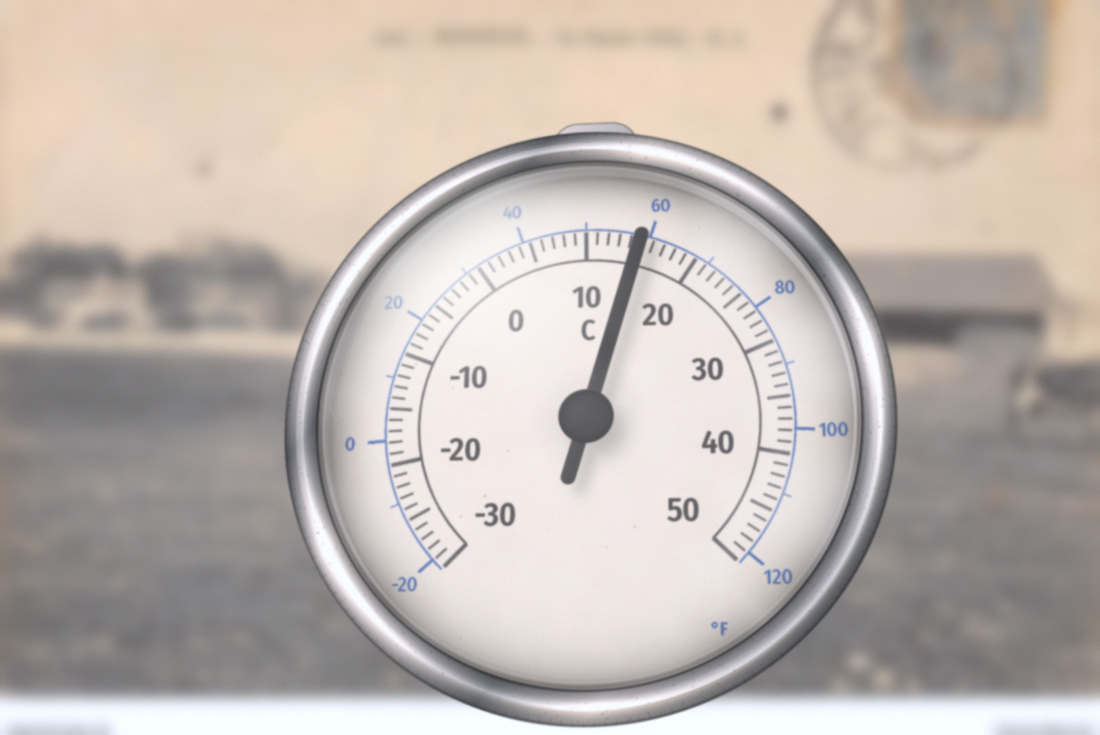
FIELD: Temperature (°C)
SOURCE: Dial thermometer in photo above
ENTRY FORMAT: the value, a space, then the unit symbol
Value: 15 °C
